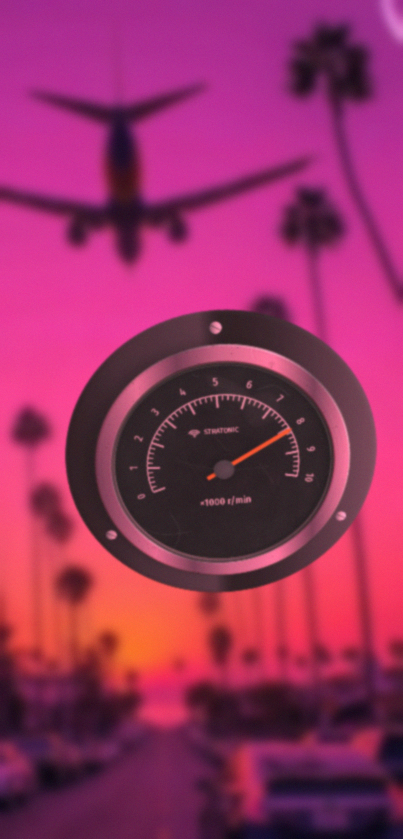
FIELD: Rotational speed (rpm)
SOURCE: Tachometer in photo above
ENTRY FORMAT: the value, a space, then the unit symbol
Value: 8000 rpm
